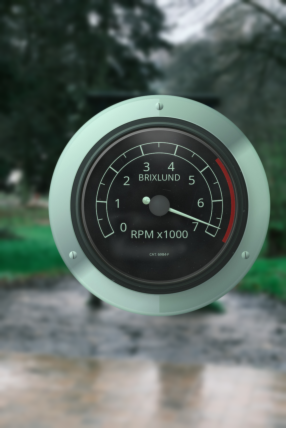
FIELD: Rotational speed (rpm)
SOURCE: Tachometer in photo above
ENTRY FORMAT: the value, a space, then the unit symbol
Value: 6750 rpm
